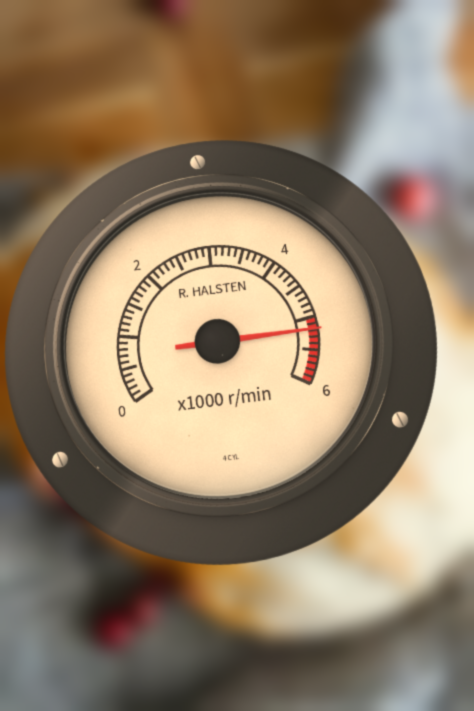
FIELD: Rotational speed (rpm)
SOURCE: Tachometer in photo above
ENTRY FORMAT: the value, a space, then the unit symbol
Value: 5200 rpm
